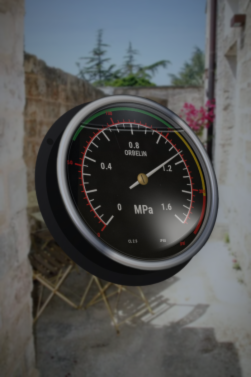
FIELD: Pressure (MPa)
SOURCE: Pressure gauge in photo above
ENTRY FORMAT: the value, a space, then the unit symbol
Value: 1.15 MPa
